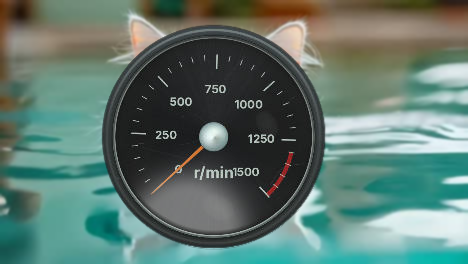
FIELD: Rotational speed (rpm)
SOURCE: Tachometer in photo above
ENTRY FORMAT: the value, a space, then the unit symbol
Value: 0 rpm
